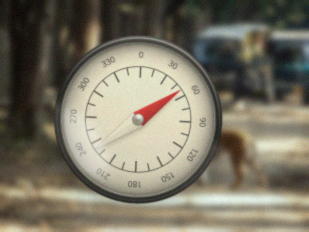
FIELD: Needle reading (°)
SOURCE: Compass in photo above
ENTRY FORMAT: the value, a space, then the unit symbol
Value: 52.5 °
